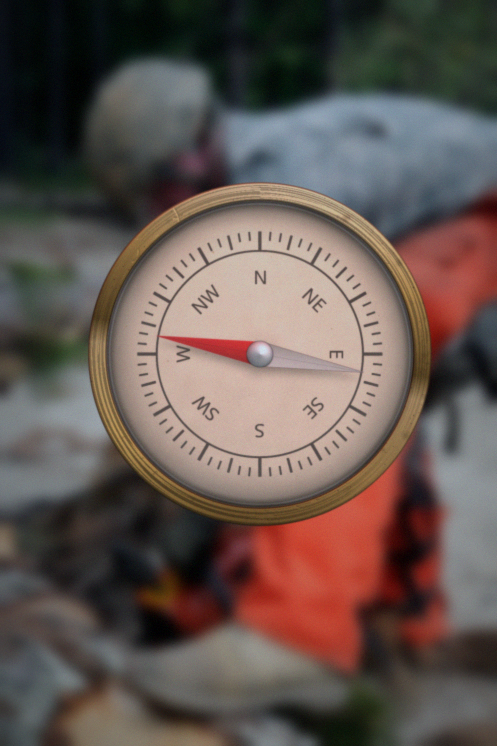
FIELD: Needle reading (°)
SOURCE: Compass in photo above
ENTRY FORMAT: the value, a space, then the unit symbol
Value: 280 °
